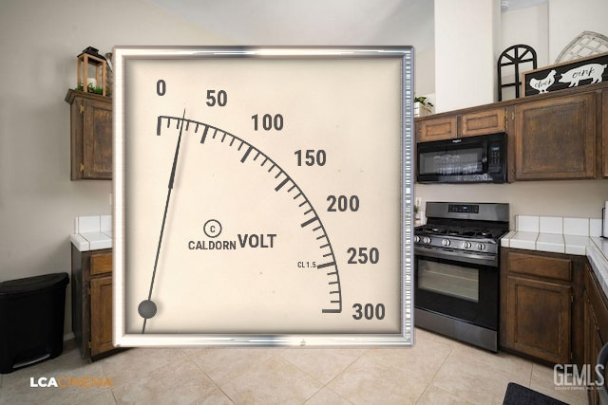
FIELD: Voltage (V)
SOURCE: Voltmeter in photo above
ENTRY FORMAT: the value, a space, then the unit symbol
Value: 25 V
